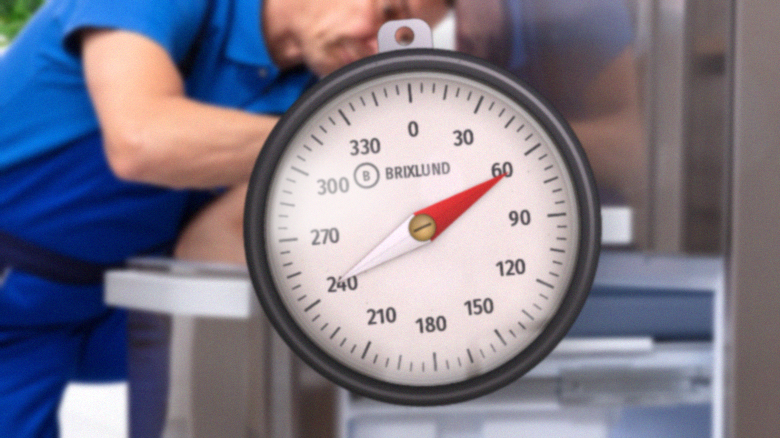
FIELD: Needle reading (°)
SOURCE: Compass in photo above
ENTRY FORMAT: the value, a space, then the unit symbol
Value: 62.5 °
